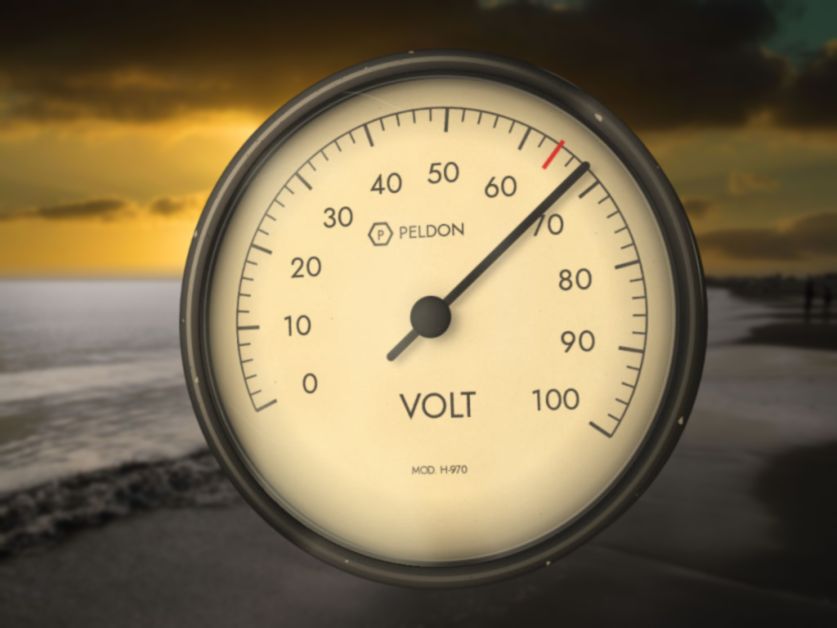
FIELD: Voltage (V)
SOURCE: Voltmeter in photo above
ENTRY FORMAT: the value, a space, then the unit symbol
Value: 68 V
